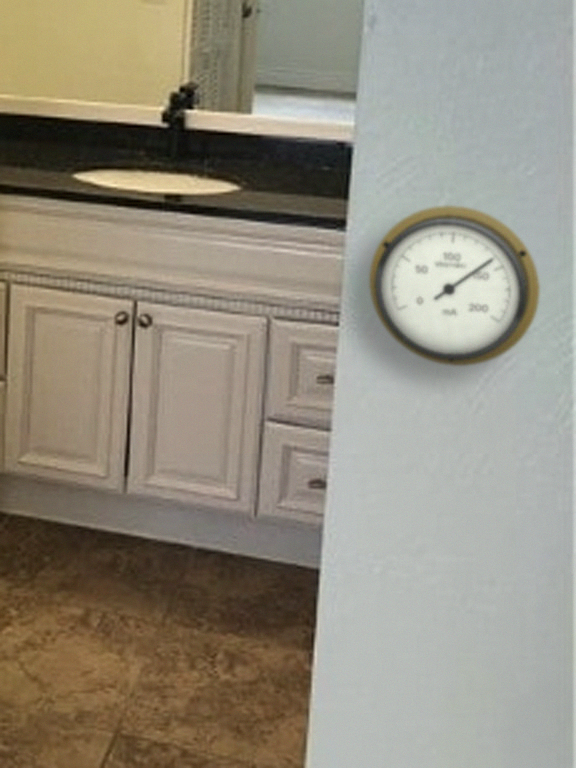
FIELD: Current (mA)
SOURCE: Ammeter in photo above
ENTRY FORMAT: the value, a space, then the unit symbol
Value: 140 mA
